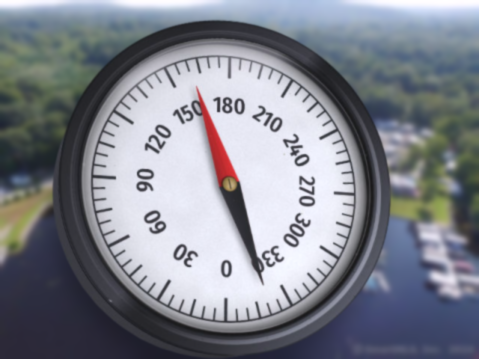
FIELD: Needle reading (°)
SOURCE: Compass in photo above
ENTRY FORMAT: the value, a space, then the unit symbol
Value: 160 °
